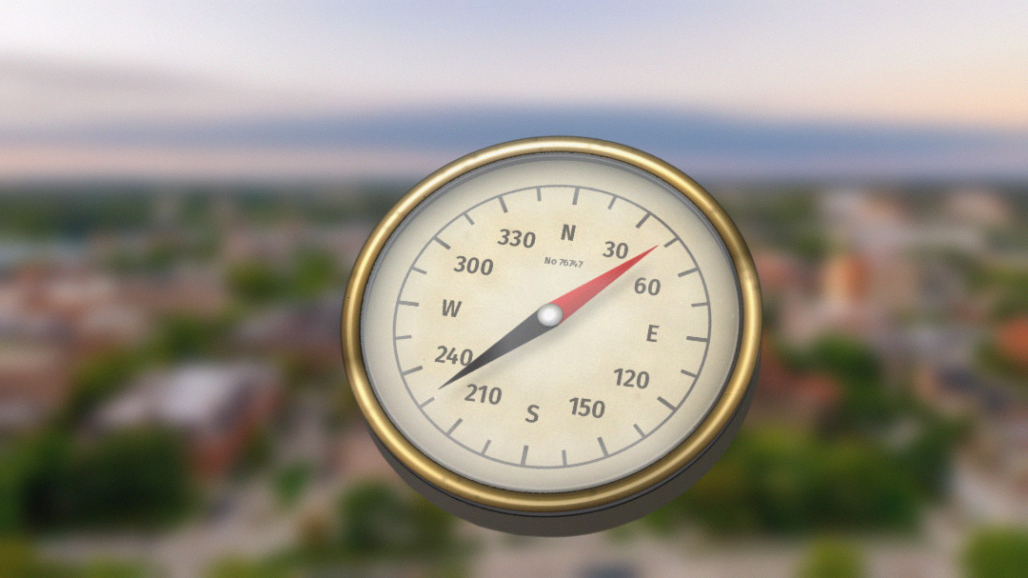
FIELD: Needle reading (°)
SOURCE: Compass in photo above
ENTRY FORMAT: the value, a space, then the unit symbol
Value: 45 °
